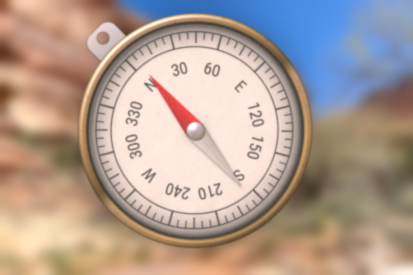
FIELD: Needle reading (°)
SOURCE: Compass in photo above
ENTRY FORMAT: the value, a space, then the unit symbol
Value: 5 °
